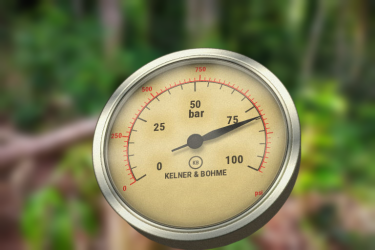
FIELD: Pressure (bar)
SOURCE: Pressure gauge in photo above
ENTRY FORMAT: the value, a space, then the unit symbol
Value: 80 bar
